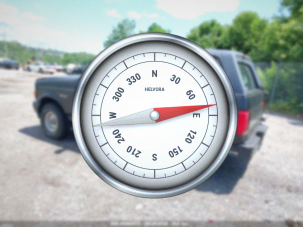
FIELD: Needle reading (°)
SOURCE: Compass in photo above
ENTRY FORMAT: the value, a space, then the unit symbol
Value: 80 °
